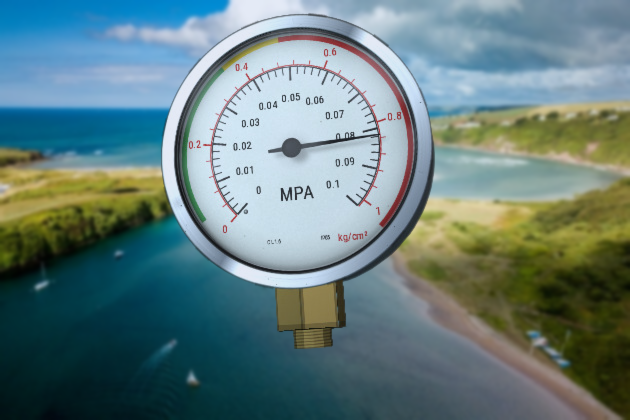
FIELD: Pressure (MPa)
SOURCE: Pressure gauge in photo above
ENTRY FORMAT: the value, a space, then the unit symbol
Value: 0.082 MPa
